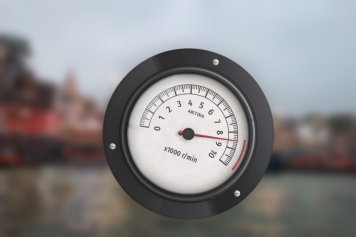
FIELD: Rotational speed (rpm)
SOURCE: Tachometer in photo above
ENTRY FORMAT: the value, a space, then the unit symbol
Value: 8500 rpm
